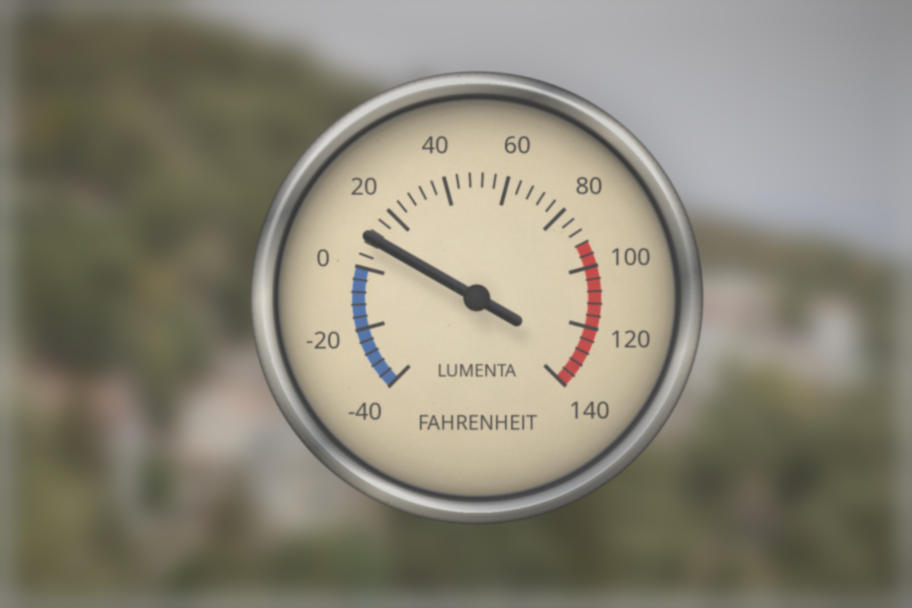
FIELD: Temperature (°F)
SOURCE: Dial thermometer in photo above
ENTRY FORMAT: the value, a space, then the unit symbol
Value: 10 °F
